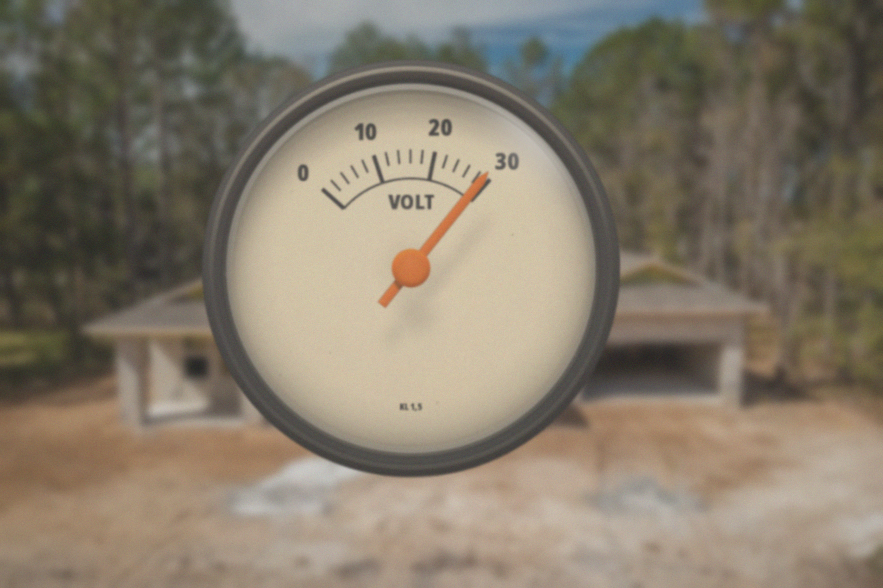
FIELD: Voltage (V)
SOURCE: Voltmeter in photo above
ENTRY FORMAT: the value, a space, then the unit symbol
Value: 29 V
